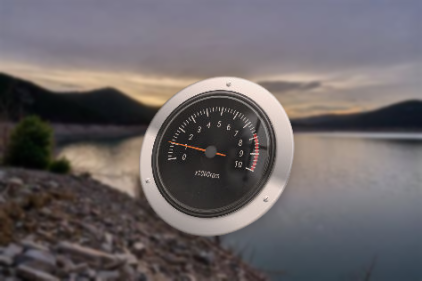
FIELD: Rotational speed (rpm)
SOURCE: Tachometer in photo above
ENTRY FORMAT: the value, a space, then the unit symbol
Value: 1000 rpm
